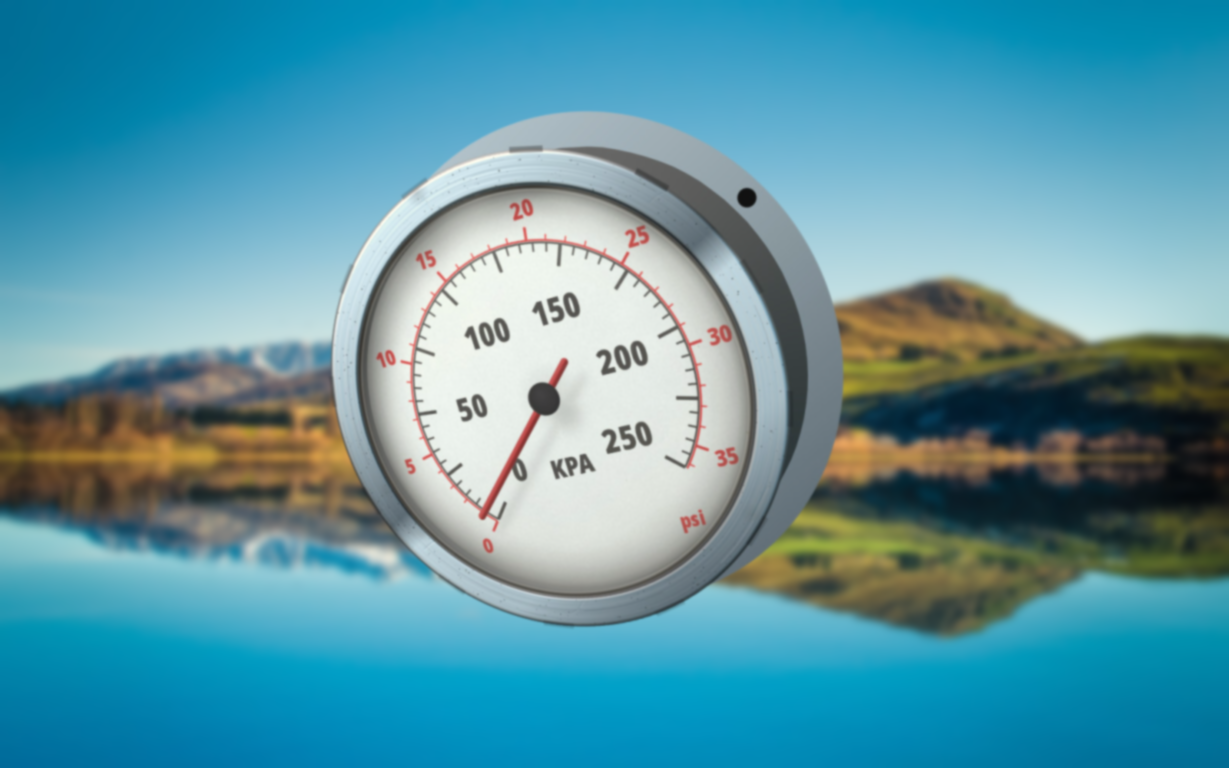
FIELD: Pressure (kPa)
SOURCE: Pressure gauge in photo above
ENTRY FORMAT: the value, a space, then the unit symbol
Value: 5 kPa
